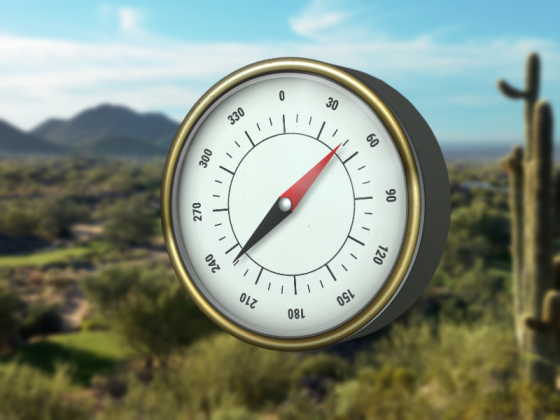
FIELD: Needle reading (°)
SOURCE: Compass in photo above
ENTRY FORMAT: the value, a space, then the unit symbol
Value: 50 °
